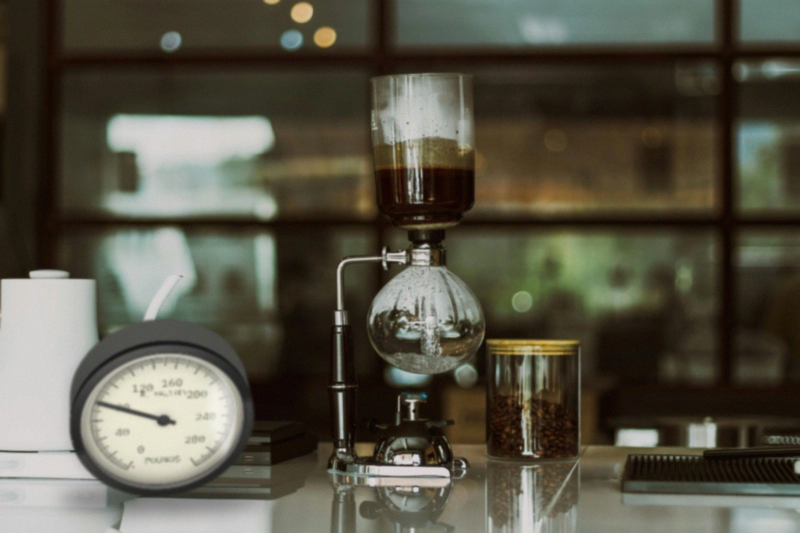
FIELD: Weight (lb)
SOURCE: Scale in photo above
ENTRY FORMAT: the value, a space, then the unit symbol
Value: 80 lb
